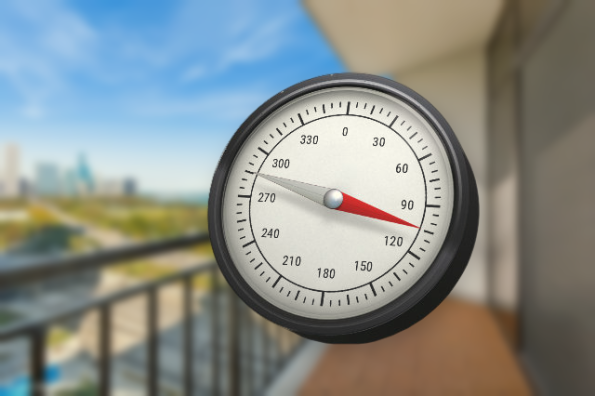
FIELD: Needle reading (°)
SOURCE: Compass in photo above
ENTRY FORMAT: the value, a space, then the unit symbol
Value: 105 °
